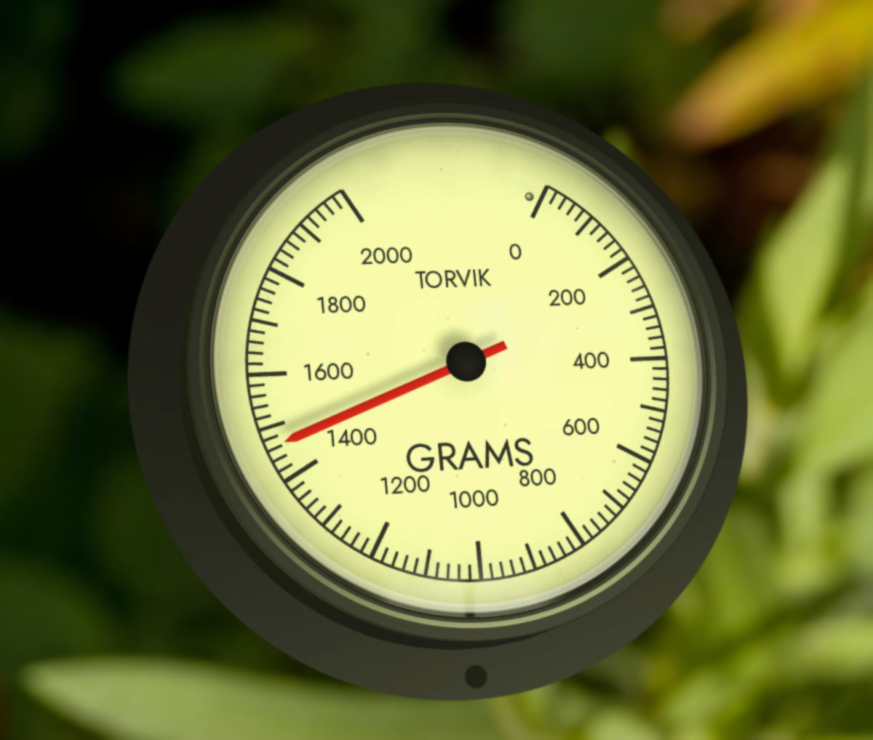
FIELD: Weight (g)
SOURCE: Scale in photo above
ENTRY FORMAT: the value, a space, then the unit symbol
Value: 1460 g
